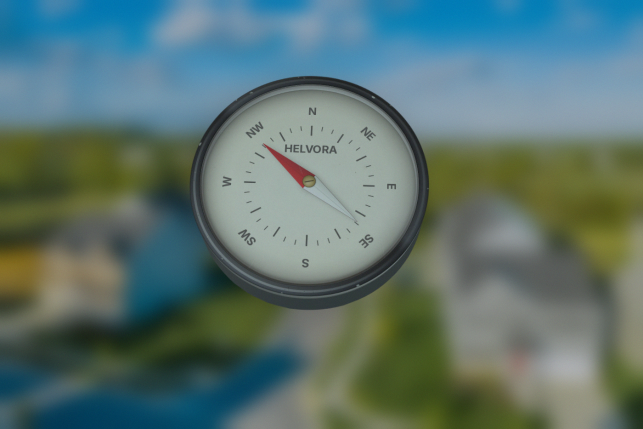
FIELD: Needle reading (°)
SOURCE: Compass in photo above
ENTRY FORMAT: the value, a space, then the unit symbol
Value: 310 °
